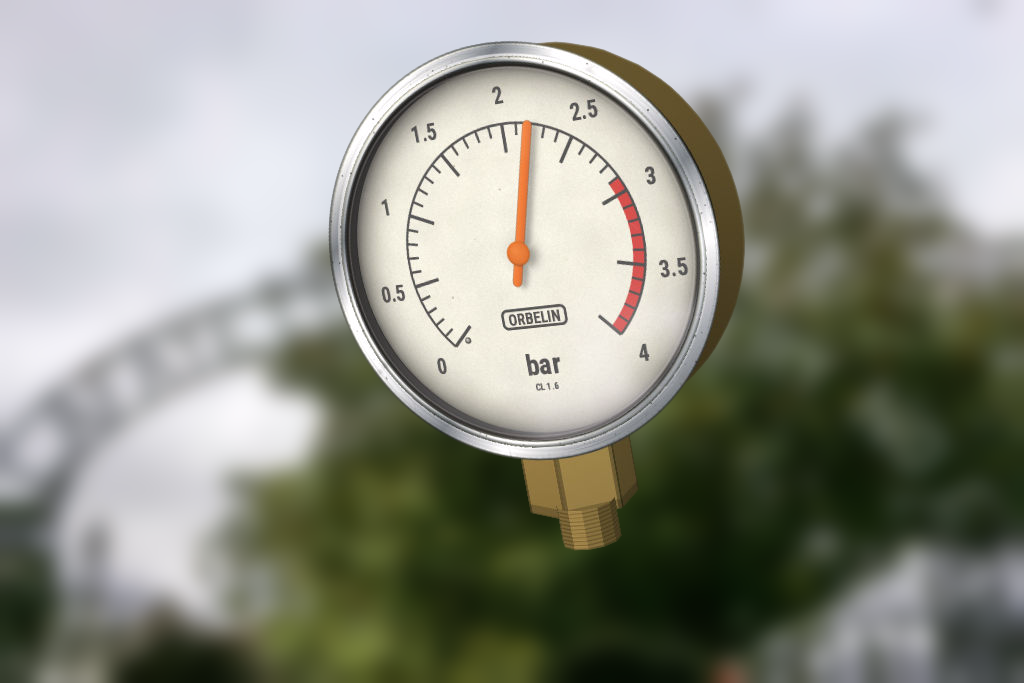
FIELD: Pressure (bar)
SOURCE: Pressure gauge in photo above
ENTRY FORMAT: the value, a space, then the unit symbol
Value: 2.2 bar
